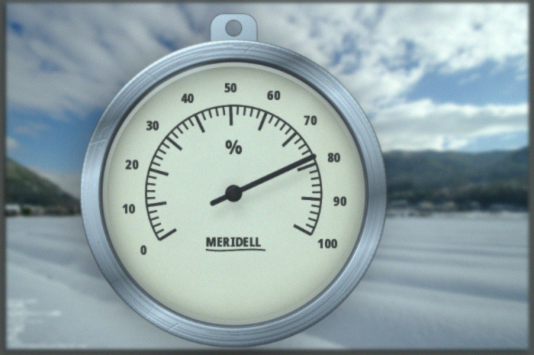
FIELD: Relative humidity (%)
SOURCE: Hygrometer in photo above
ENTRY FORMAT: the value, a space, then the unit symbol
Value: 78 %
